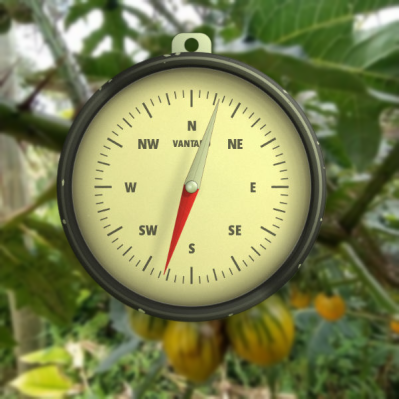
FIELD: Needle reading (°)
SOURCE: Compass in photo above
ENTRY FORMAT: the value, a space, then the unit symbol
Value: 197.5 °
